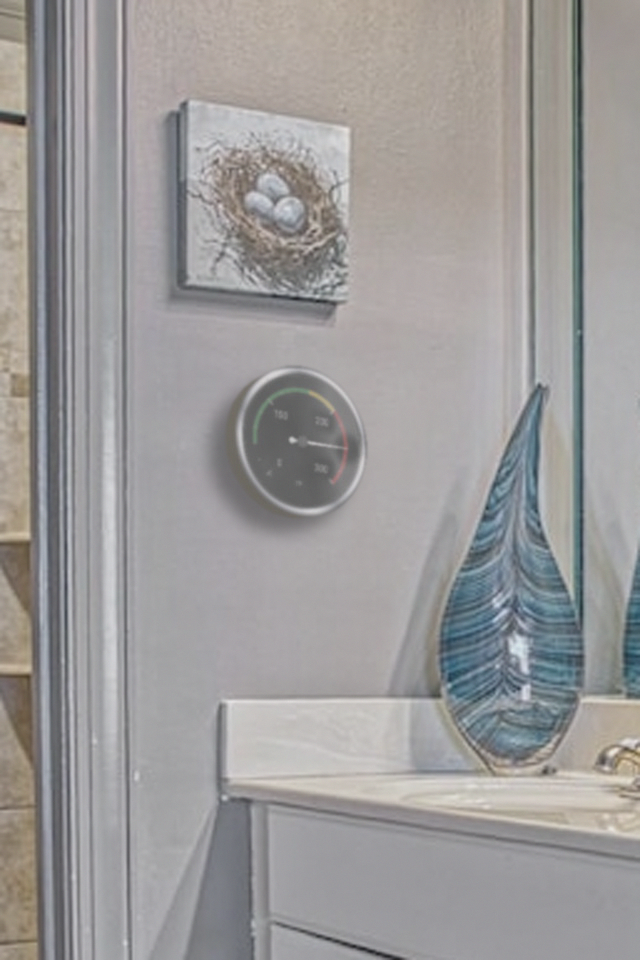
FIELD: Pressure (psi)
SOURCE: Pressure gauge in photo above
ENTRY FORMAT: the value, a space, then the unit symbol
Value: 250 psi
